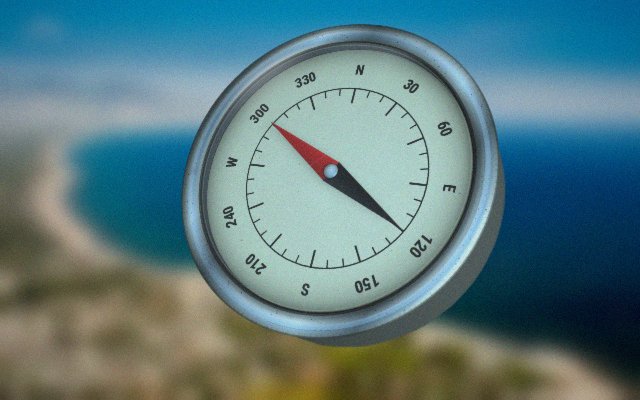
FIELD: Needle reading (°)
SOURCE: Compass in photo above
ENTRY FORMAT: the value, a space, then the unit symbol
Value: 300 °
